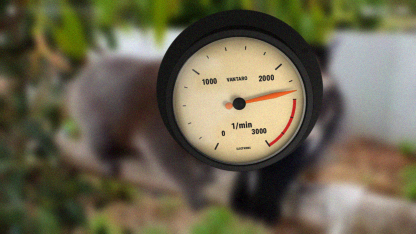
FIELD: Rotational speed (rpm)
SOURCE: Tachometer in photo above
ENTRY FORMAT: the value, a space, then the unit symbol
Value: 2300 rpm
